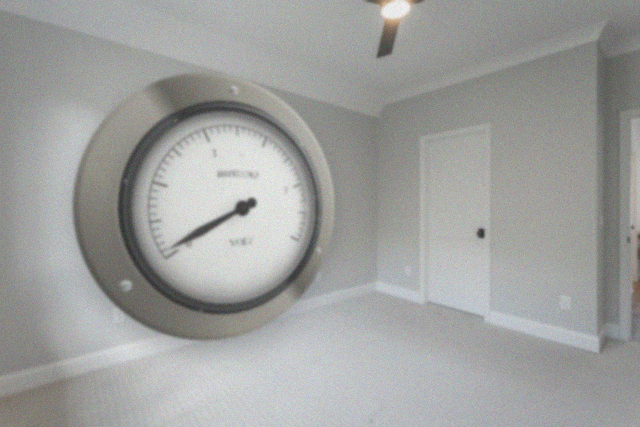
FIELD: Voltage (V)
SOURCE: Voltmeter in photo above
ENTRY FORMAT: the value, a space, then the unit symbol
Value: 0.05 V
